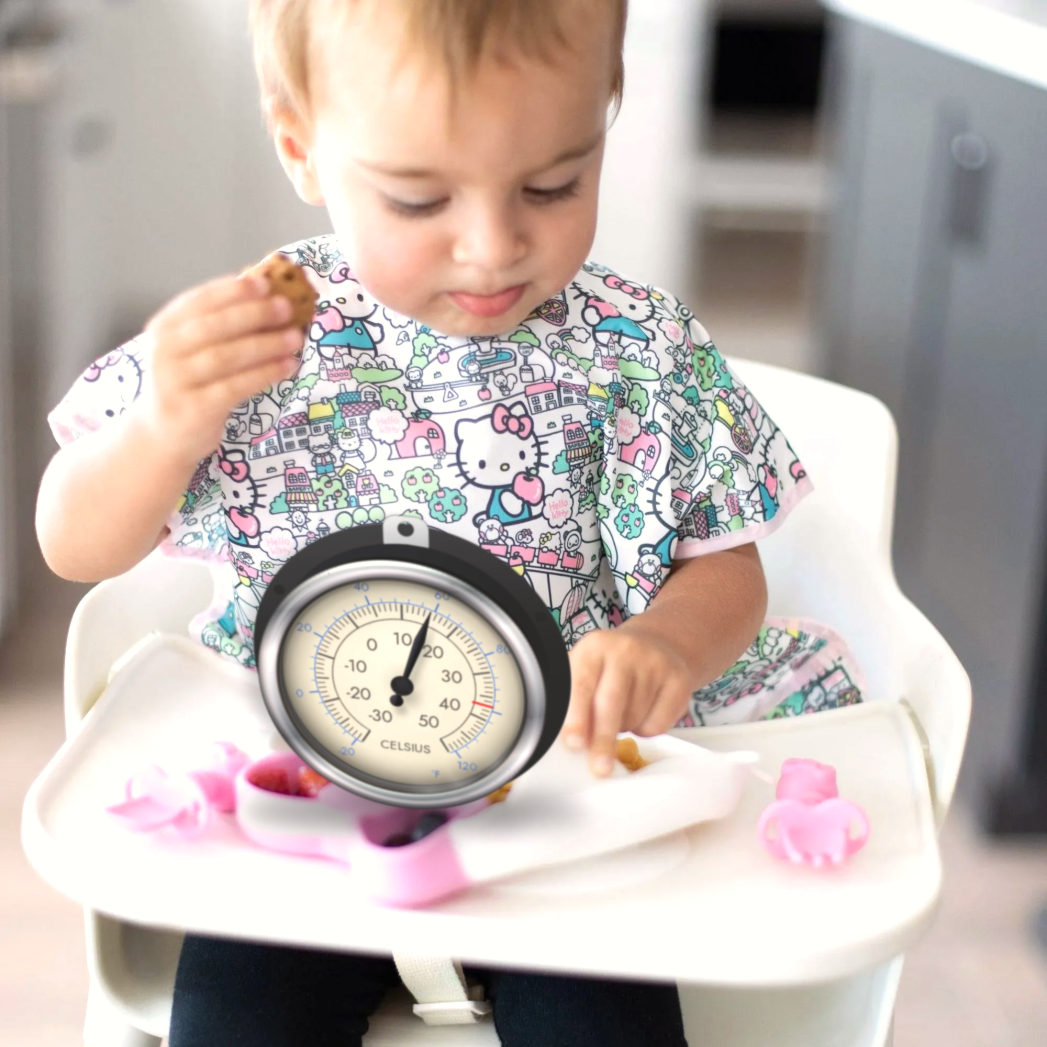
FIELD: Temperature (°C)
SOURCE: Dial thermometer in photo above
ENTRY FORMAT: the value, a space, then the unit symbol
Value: 15 °C
